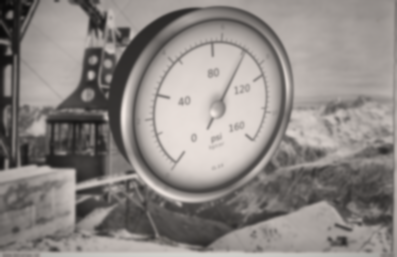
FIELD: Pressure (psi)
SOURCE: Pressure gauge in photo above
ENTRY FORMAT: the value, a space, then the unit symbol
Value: 100 psi
